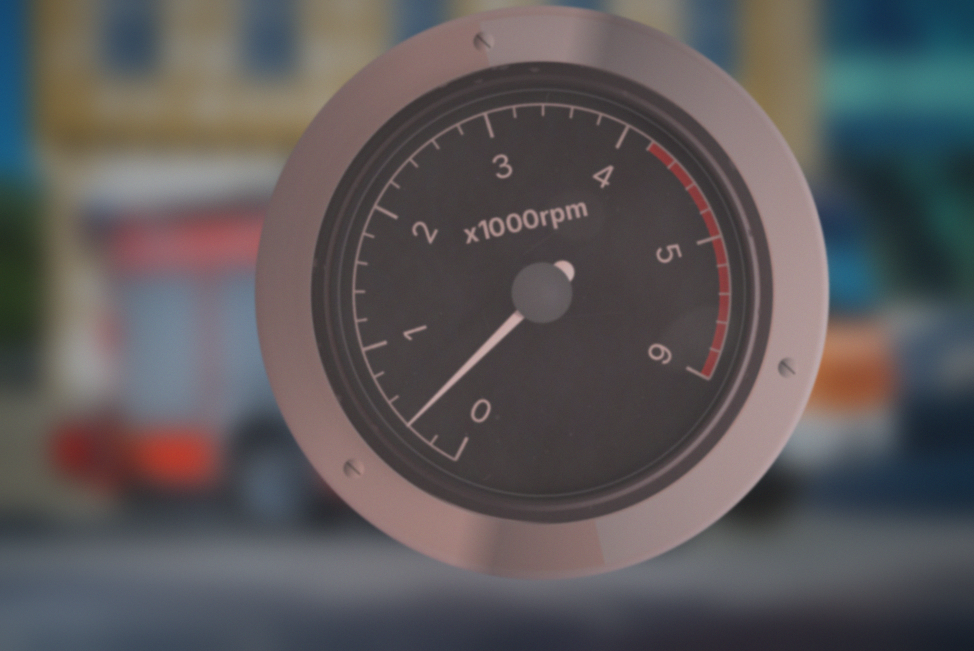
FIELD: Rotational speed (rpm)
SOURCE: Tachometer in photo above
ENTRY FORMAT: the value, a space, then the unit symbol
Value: 400 rpm
